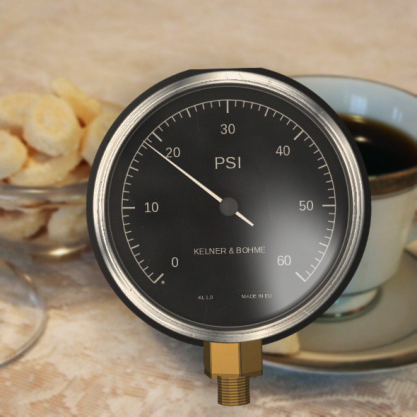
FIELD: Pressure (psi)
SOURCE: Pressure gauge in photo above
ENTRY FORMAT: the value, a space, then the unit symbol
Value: 18.5 psi
